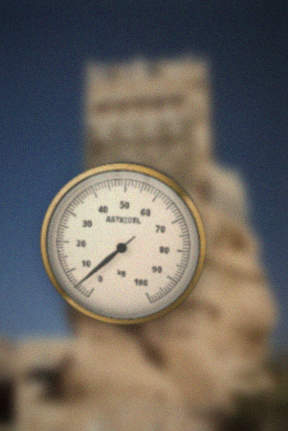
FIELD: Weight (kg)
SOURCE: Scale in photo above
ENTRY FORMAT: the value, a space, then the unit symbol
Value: 5 kg
